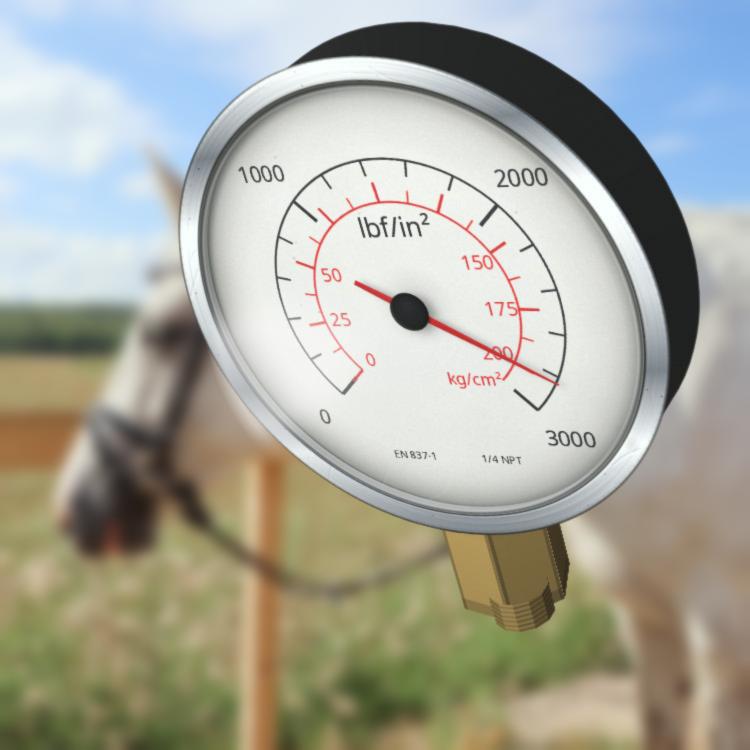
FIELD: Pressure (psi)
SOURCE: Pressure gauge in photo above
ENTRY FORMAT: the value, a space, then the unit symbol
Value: 2800 psi
